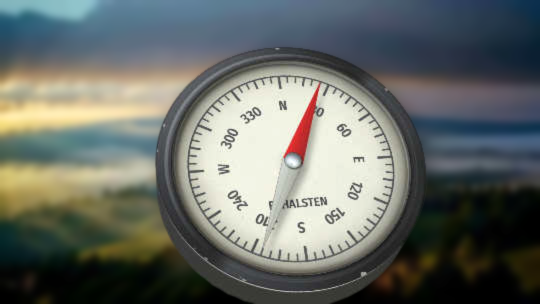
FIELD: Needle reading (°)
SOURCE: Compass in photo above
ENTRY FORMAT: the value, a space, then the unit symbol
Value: 25 °
